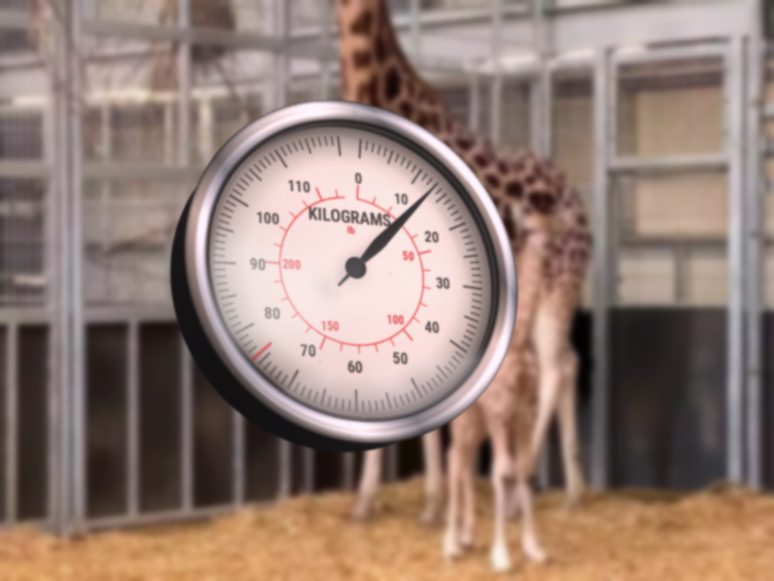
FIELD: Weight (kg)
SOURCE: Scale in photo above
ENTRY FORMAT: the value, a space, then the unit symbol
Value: 13 kg
